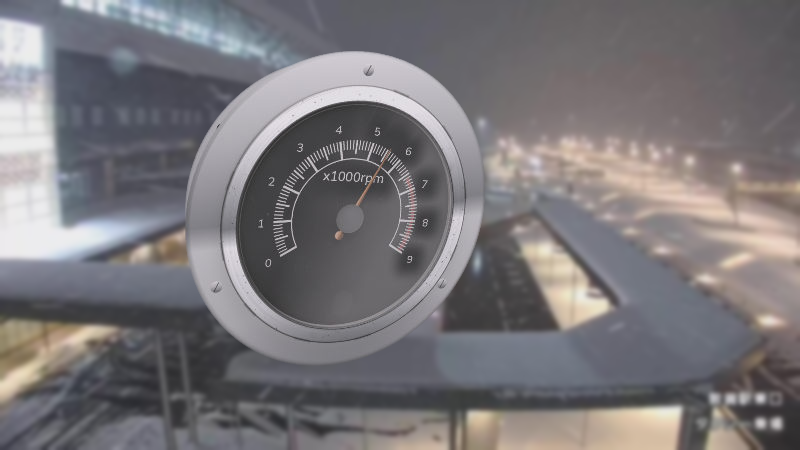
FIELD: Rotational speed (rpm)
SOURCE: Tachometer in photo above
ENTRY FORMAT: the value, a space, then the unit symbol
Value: 5500 rpm
